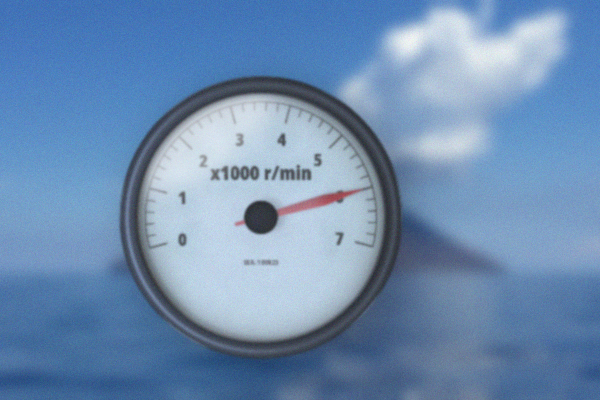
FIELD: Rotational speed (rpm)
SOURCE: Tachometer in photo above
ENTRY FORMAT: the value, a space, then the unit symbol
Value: 6000 rpm
